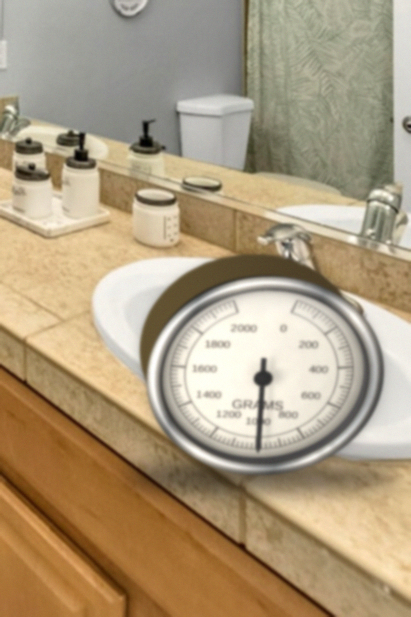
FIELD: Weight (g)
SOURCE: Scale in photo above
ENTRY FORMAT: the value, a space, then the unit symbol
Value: 1000 g
